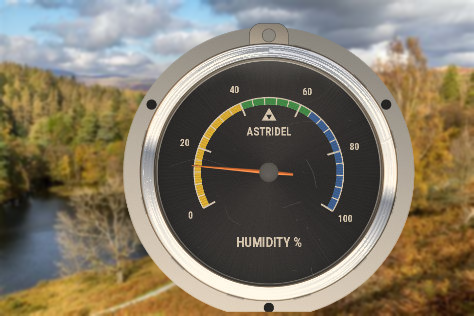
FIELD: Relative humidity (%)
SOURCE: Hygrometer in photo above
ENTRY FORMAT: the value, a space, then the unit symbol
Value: 14 %
